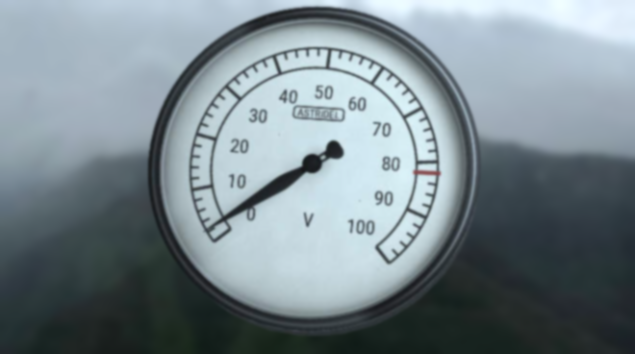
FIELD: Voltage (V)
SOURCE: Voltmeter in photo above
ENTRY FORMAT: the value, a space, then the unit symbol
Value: 2 V
